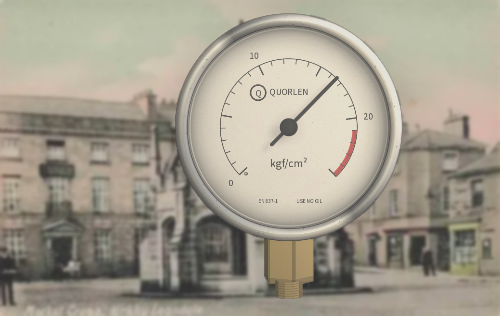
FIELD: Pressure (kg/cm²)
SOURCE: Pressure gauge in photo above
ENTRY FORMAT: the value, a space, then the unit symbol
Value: 16.5 kg/cm²
